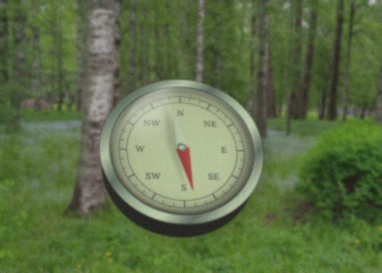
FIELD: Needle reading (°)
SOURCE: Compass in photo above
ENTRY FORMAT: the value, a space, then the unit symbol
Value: 170 °
